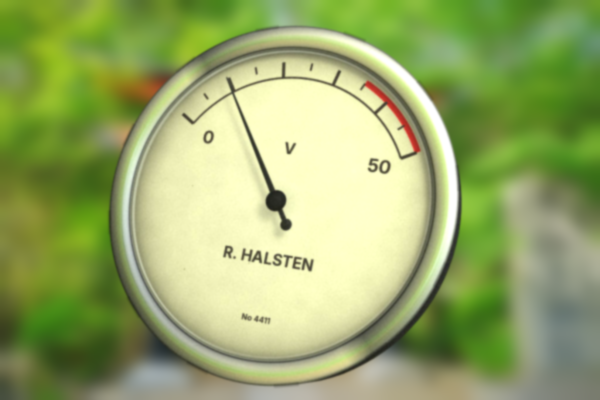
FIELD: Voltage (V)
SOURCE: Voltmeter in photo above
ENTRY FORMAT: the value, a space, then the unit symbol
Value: 10 V
